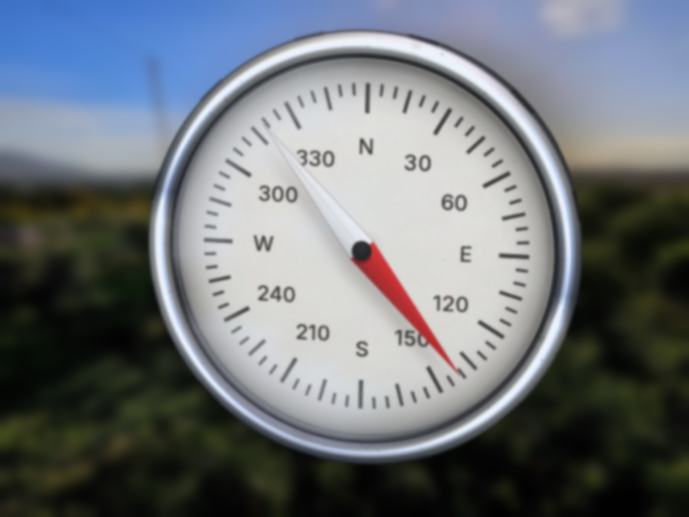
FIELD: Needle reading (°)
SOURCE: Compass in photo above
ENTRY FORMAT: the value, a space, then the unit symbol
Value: 140 °
